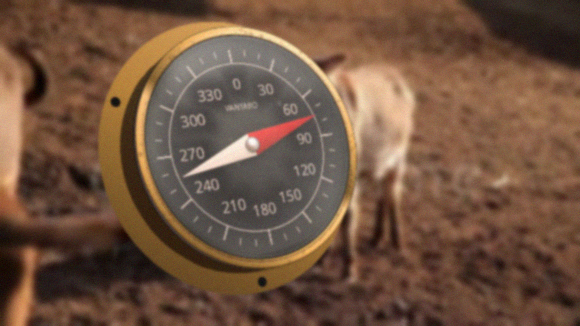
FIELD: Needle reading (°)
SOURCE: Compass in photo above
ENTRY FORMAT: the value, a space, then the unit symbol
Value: 75 °
